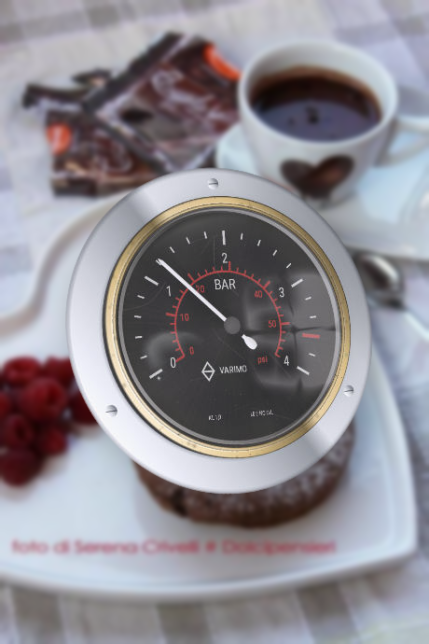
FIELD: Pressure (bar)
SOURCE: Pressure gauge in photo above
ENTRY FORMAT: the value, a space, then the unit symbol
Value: 1.2 bar
